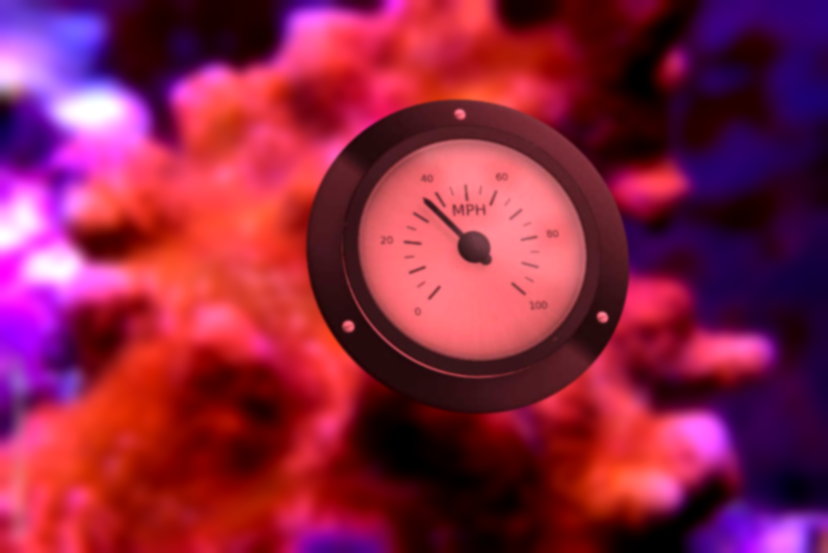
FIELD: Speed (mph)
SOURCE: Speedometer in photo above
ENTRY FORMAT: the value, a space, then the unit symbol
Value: 35 mph
